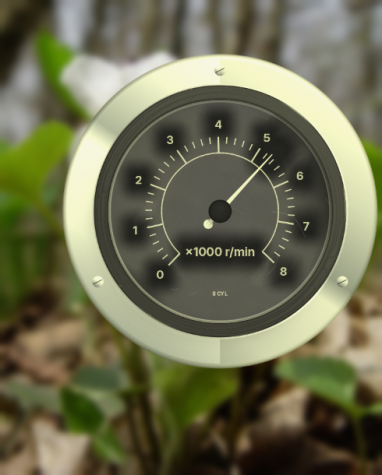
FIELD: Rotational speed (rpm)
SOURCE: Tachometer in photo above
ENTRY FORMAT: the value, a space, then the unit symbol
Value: 5300 rpm
